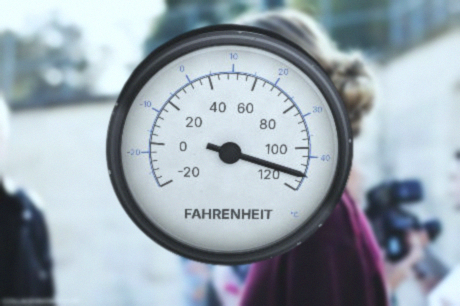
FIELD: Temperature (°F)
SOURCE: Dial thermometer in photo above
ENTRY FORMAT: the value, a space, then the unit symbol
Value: 112 °F
